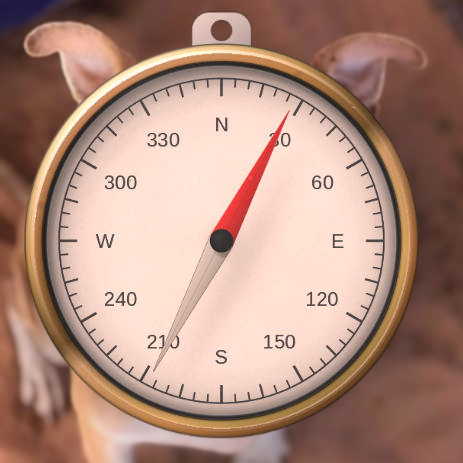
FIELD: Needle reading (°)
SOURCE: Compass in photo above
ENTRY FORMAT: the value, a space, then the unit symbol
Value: 27.5 °
